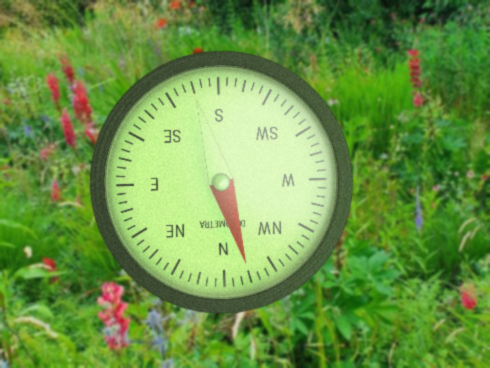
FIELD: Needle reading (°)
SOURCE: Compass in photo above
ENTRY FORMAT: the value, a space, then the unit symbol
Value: 345 °
